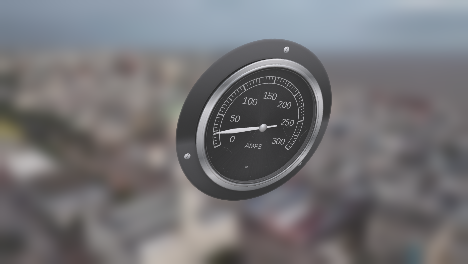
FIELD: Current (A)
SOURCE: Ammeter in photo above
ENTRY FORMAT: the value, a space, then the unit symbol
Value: 25 A
